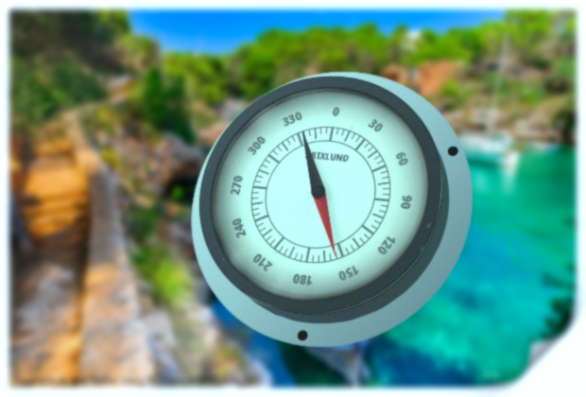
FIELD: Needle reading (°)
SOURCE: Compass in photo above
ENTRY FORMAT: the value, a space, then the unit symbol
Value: 155 °
